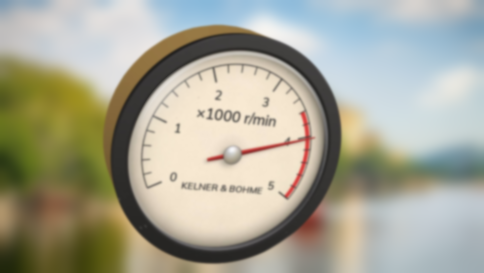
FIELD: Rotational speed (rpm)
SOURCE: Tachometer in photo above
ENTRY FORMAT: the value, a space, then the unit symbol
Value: 4000 rpm
